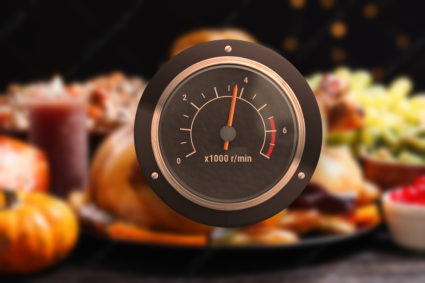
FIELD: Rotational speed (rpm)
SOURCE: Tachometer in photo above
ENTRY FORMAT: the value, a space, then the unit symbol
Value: 3750 rpm
